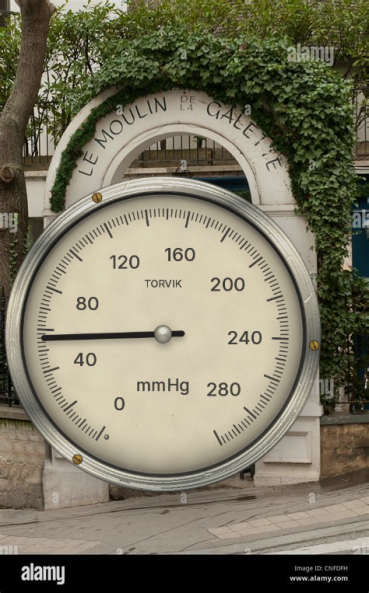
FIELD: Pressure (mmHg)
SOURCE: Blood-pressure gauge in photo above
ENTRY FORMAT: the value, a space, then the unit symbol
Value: 56 mmHg
